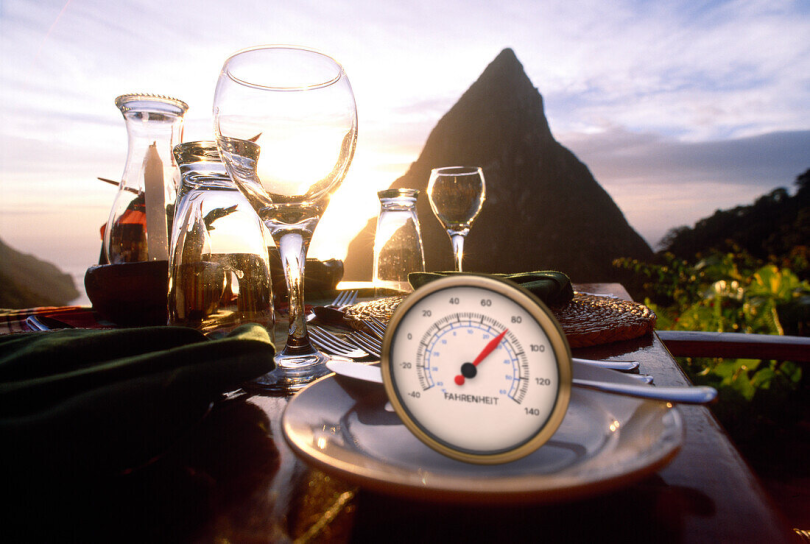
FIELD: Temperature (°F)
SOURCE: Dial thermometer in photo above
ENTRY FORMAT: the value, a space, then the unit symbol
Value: 80 °F
